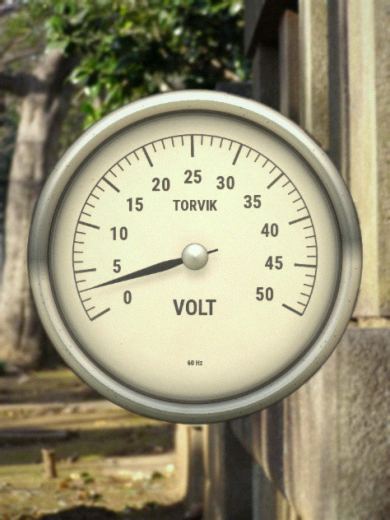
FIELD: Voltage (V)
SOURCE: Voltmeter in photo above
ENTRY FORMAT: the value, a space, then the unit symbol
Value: 3 V
